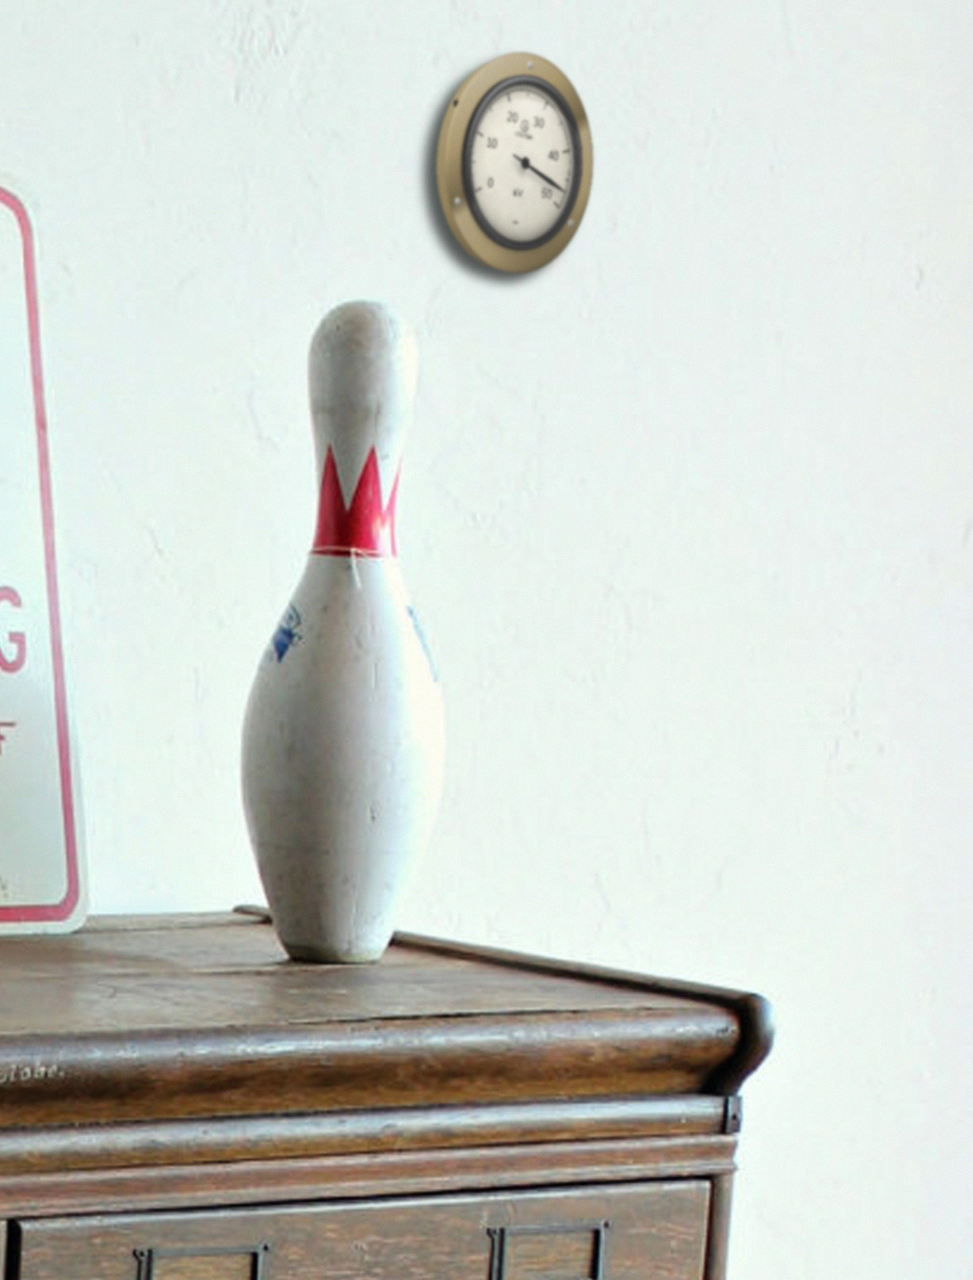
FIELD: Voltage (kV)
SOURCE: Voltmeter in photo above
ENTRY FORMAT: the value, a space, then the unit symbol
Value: 47.5 kV
